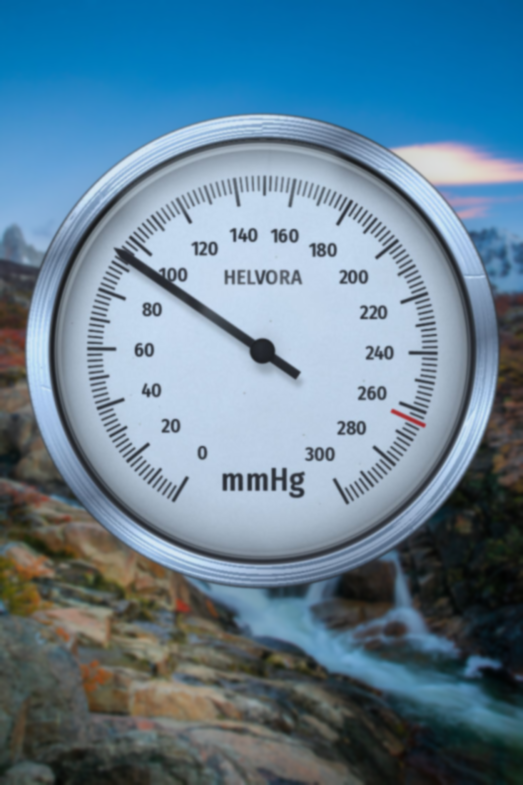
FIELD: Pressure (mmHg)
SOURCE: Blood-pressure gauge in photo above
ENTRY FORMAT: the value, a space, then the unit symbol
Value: 94 mmHg
